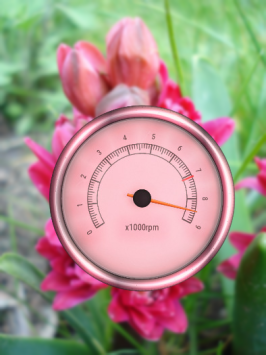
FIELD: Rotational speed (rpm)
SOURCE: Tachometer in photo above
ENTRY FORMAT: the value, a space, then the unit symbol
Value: 8500 rpm
